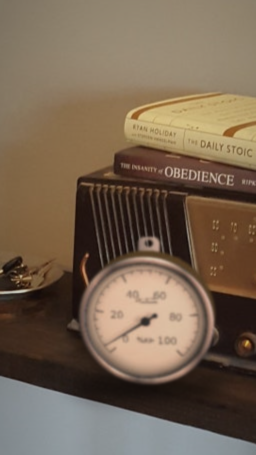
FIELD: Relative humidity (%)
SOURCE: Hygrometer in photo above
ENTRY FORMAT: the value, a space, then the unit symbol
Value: 4 %
